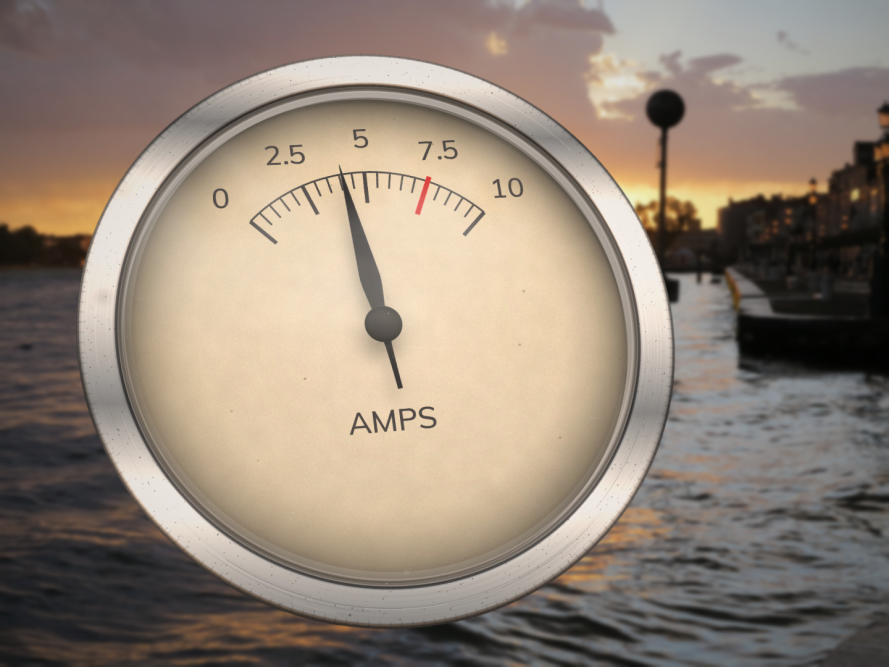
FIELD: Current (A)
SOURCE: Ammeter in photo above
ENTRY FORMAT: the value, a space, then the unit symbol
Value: 4 A
